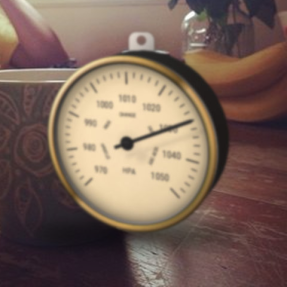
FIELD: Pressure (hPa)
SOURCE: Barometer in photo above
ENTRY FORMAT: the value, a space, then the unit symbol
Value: 1030 hPa
